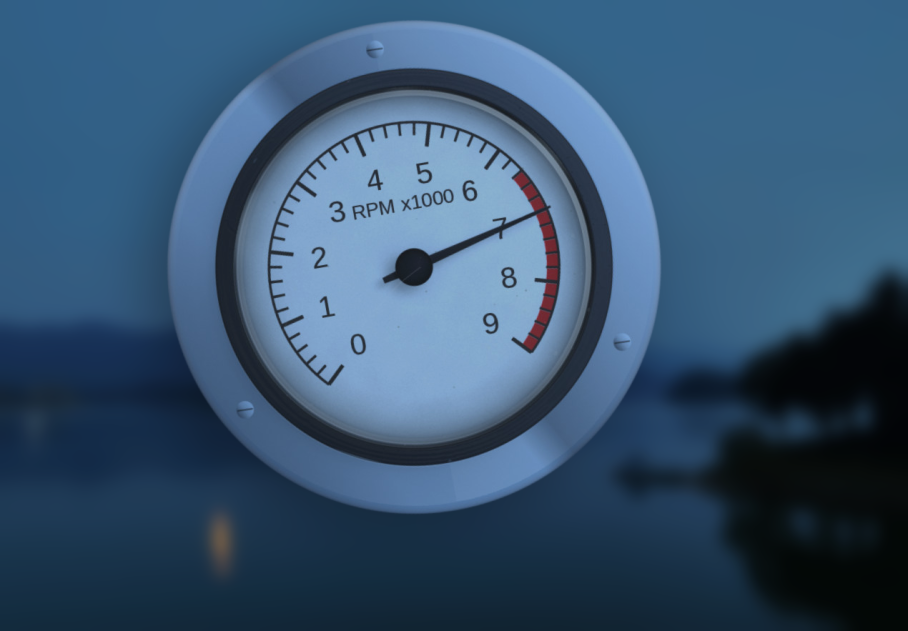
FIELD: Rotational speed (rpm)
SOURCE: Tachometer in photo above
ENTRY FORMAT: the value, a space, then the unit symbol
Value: 7000 rpm
